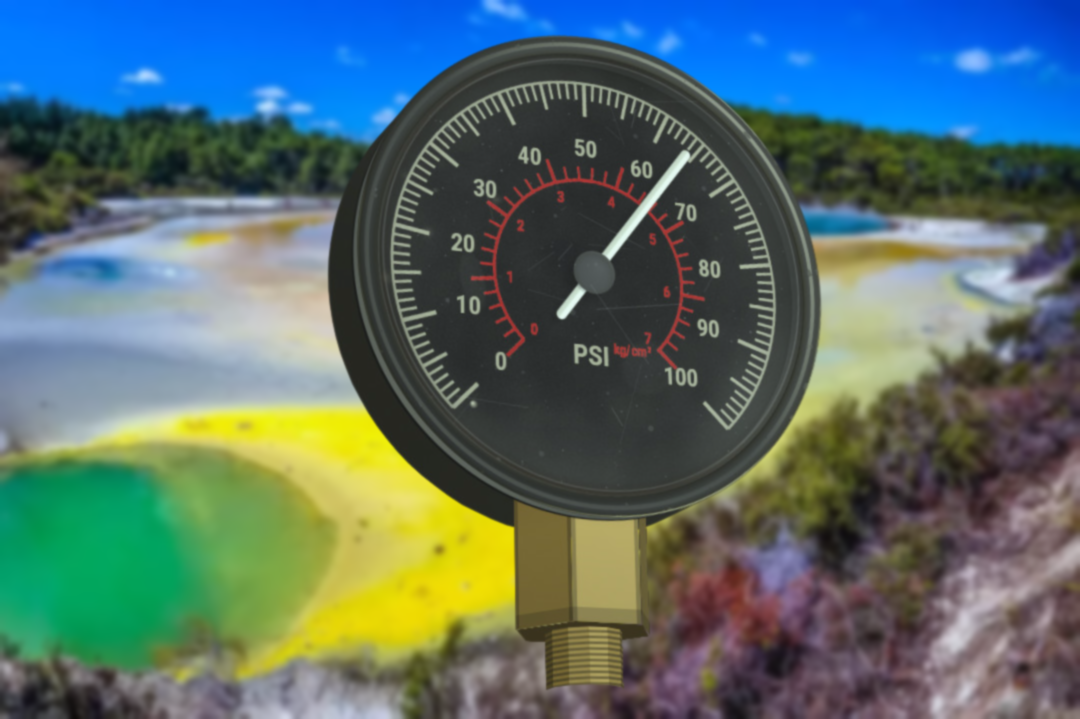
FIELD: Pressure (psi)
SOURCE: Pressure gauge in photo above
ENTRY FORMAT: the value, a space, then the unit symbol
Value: 64 psi
